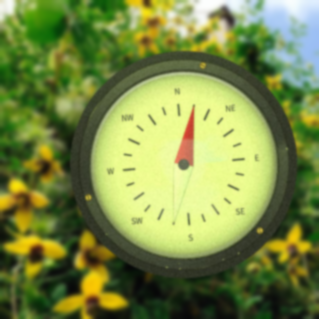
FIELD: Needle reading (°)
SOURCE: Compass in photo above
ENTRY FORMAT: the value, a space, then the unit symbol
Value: 15 °
